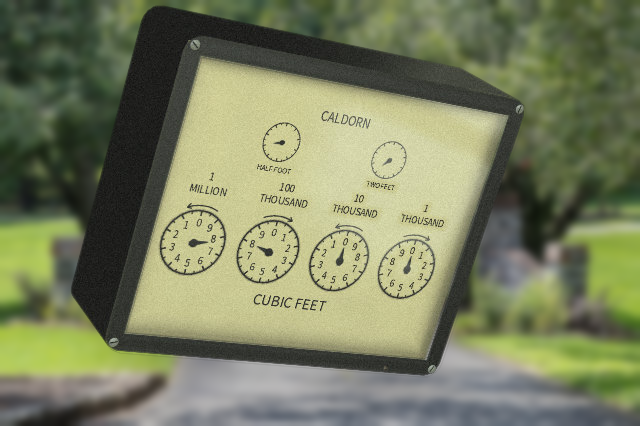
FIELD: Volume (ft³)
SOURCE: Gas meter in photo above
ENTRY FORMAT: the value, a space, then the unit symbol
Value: 780000 ft³
